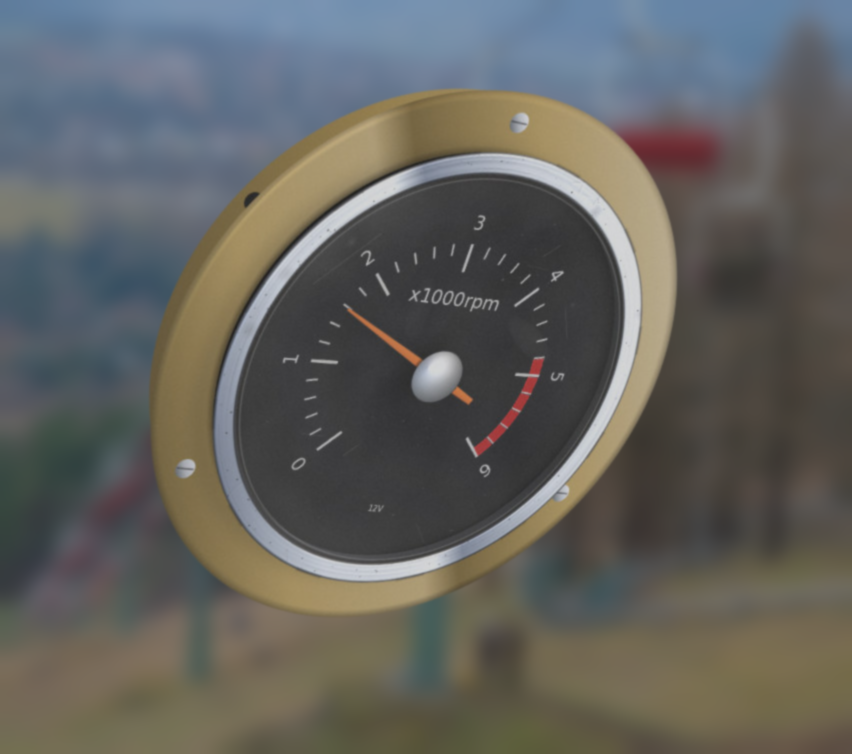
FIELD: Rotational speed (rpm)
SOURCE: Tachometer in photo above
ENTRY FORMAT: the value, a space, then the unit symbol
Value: 1600 rpm
